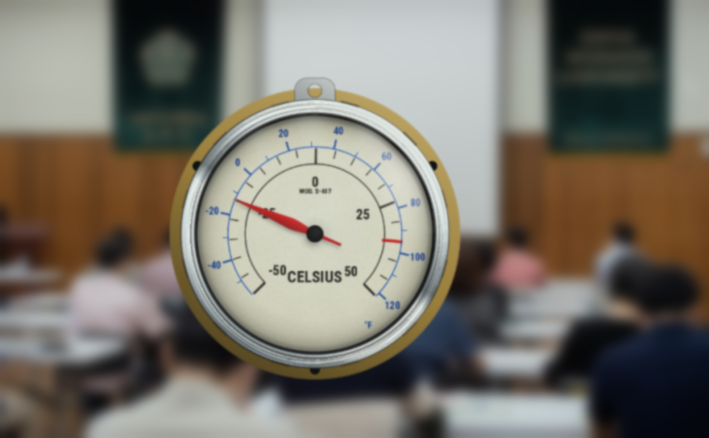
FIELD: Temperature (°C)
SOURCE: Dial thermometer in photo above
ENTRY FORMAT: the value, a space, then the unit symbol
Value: -25 °C
